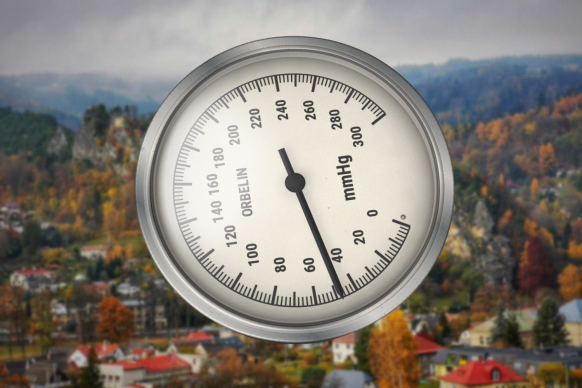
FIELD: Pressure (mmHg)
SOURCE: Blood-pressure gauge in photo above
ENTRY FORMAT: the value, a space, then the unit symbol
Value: 48 mmHg
